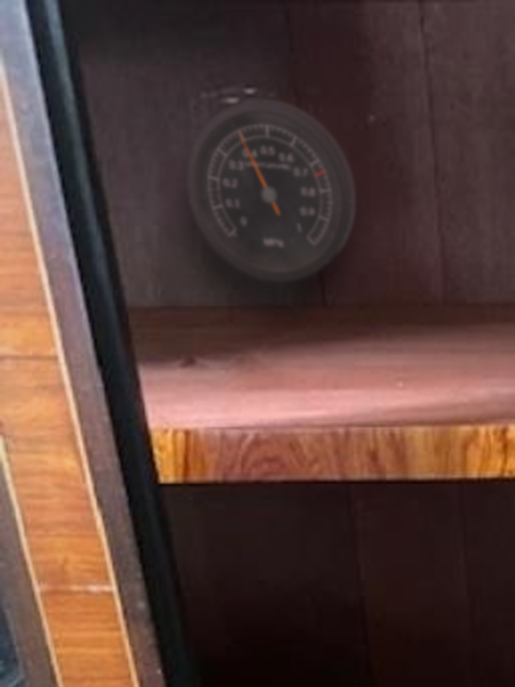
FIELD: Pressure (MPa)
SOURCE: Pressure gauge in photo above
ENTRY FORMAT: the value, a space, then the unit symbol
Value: 0.4 MPa
